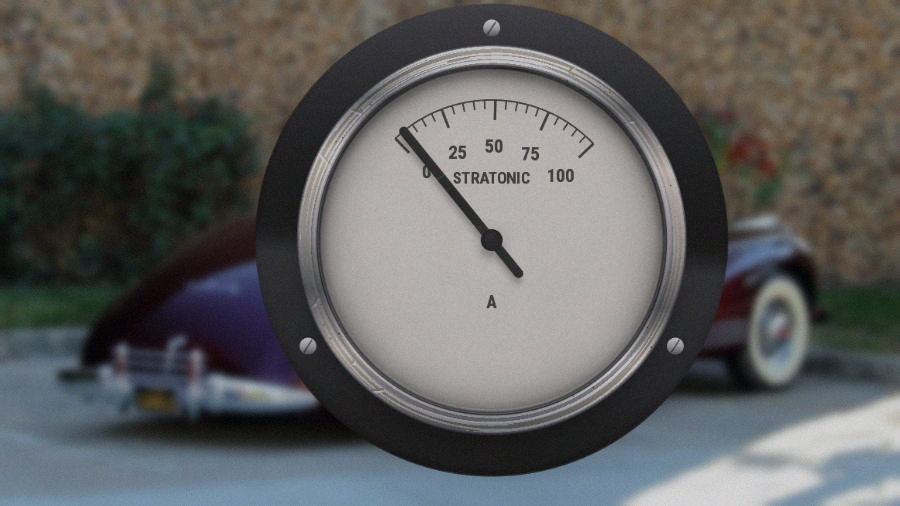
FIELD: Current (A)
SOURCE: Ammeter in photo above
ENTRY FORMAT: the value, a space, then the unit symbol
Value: 5 A
